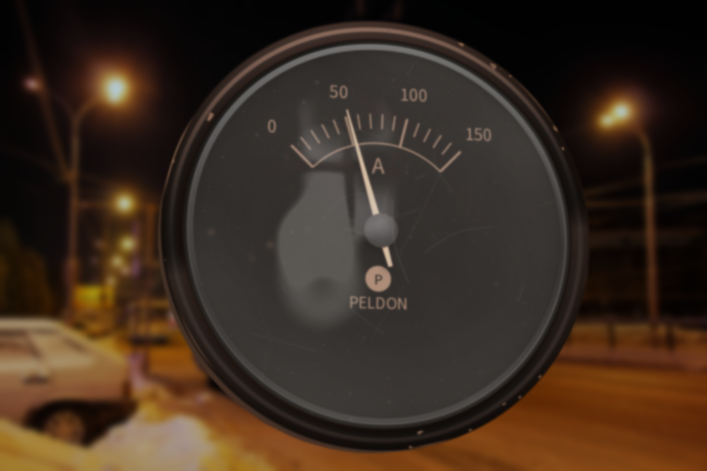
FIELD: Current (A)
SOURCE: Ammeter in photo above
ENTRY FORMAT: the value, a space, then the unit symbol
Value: 50 A
